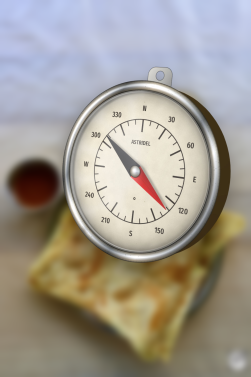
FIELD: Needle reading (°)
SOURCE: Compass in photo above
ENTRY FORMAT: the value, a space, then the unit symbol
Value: 130 °
